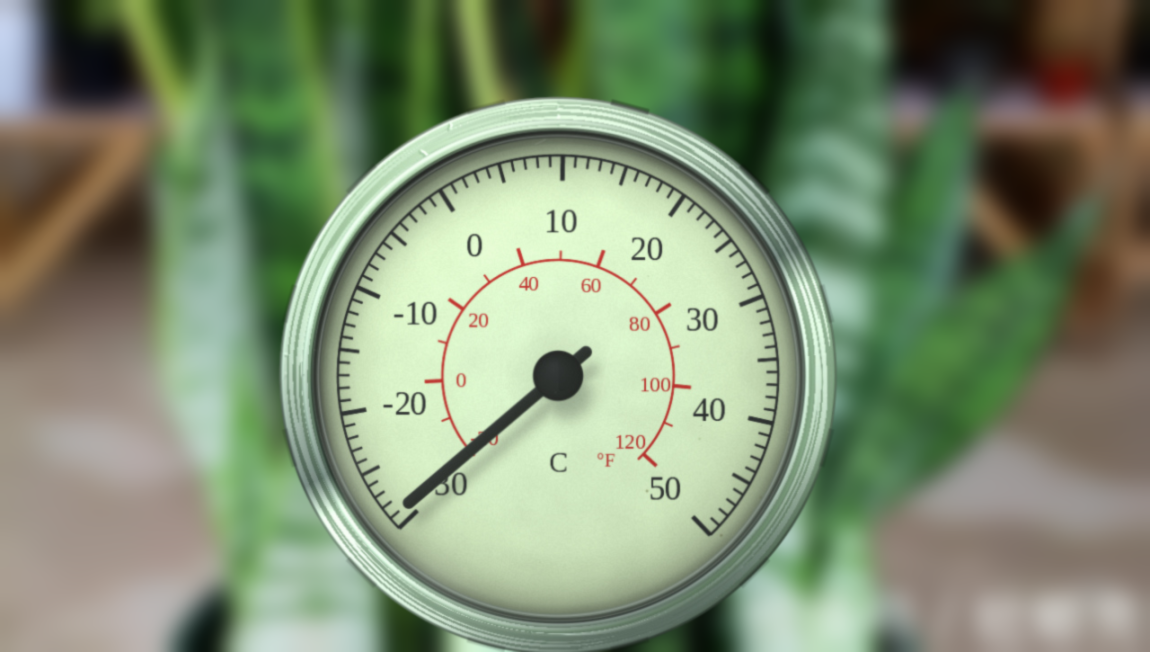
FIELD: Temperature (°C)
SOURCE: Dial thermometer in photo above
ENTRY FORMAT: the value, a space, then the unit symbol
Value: -29 °C
